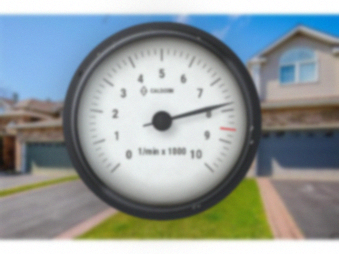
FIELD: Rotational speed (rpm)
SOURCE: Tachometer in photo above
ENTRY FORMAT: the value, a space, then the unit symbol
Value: 7800 rpm
